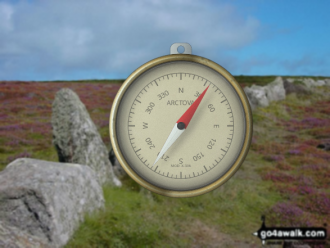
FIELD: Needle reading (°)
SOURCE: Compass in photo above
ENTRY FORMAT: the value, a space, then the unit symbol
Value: 35 °
